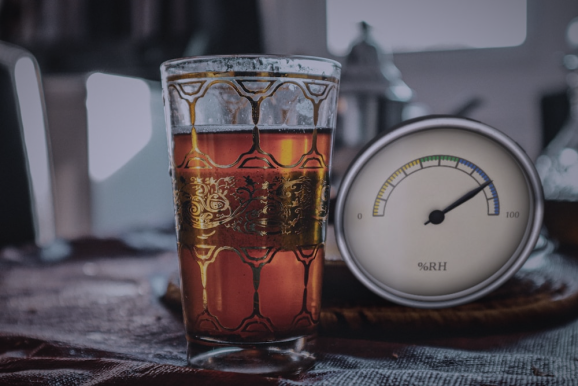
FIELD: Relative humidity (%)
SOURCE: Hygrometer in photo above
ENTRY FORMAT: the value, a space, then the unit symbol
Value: 80 %
